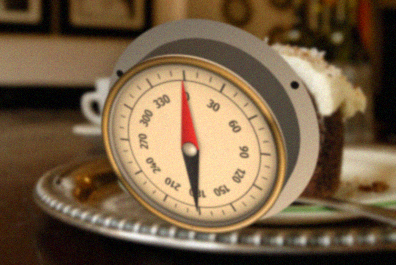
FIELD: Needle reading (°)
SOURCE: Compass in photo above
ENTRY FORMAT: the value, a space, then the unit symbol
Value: 0 °
